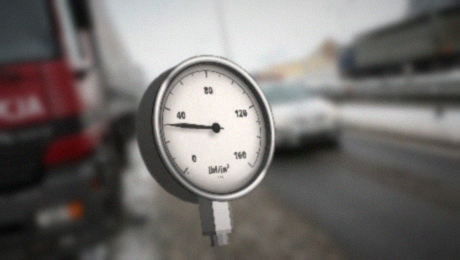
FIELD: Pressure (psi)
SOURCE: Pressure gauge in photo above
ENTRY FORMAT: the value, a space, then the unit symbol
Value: 30 psi
